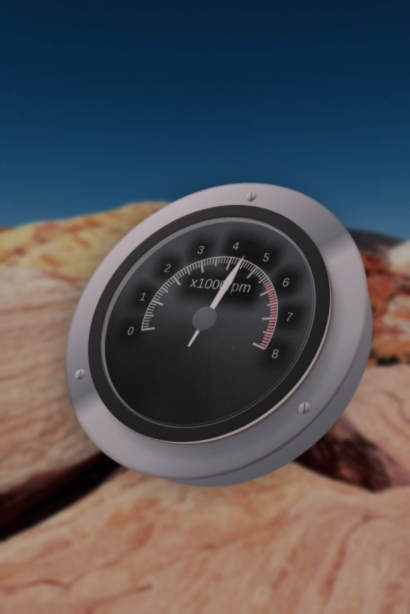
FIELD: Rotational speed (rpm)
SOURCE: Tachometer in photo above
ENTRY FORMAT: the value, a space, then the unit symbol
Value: 4500 rpm
